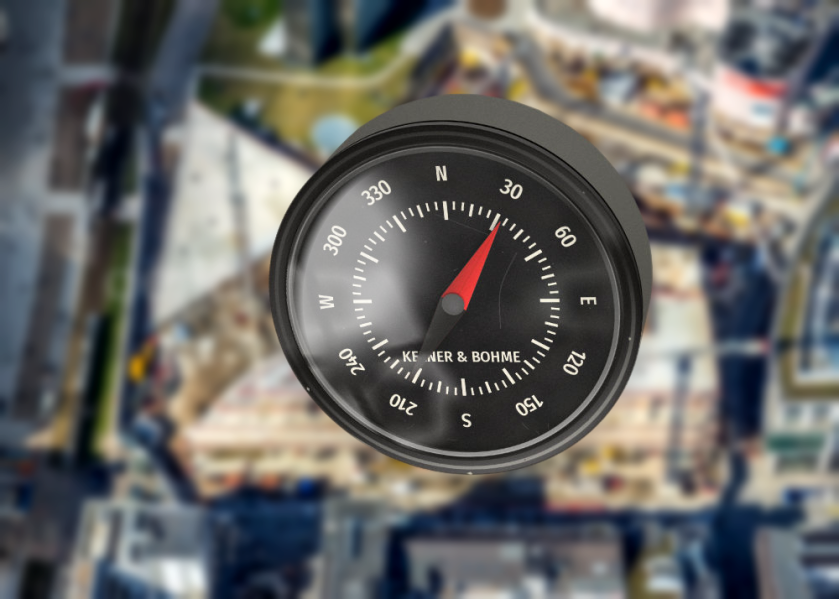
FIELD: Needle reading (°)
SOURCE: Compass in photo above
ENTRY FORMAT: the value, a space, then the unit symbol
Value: 32.5 °
